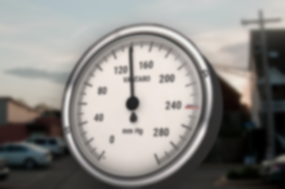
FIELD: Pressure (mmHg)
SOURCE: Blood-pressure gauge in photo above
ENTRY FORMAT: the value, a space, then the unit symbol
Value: 140 mmHg
